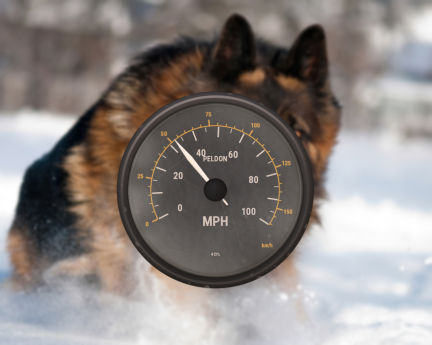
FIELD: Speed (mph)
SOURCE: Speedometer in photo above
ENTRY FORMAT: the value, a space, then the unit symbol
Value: 32.5 mph
